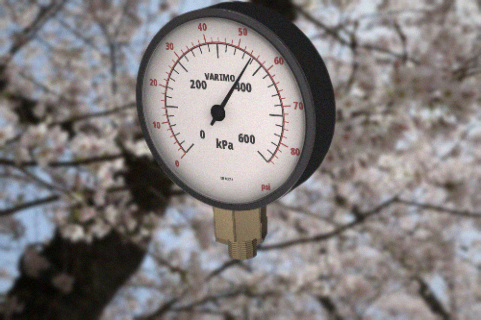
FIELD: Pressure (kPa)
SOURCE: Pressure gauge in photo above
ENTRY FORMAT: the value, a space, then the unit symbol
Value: 380 kPa
